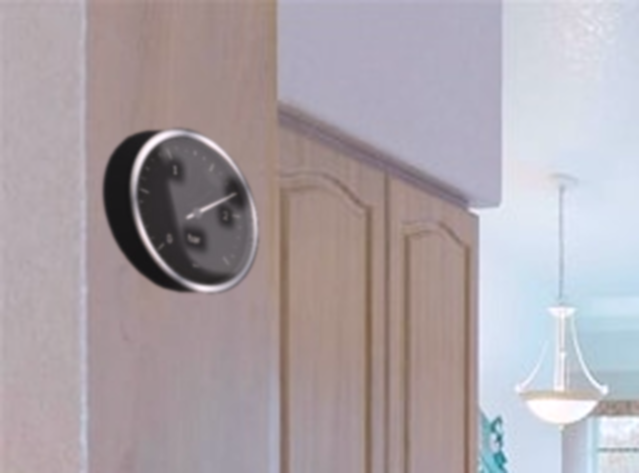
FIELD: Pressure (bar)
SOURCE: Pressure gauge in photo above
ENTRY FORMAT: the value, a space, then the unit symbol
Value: 1.8 bar
